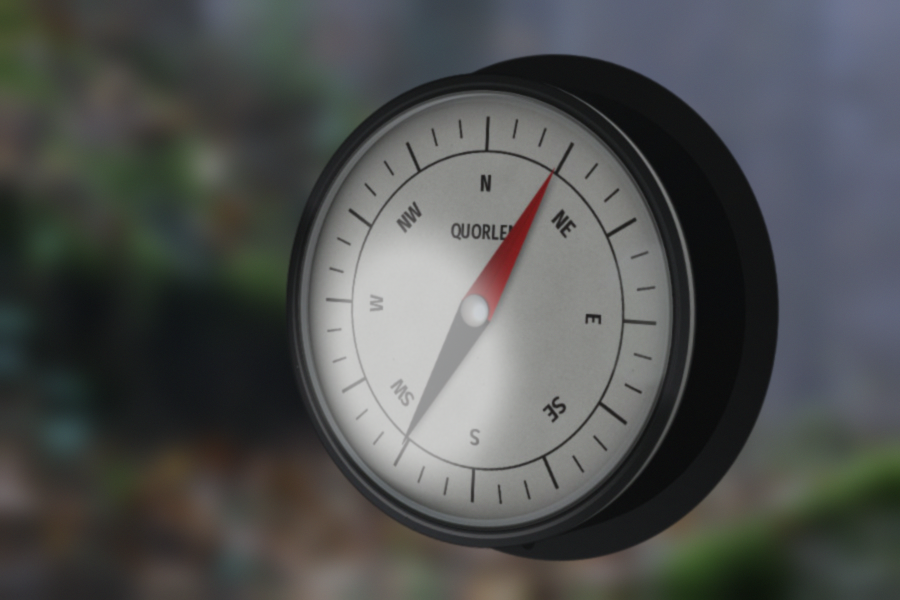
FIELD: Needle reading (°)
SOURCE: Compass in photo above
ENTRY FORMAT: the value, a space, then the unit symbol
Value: 30 °
